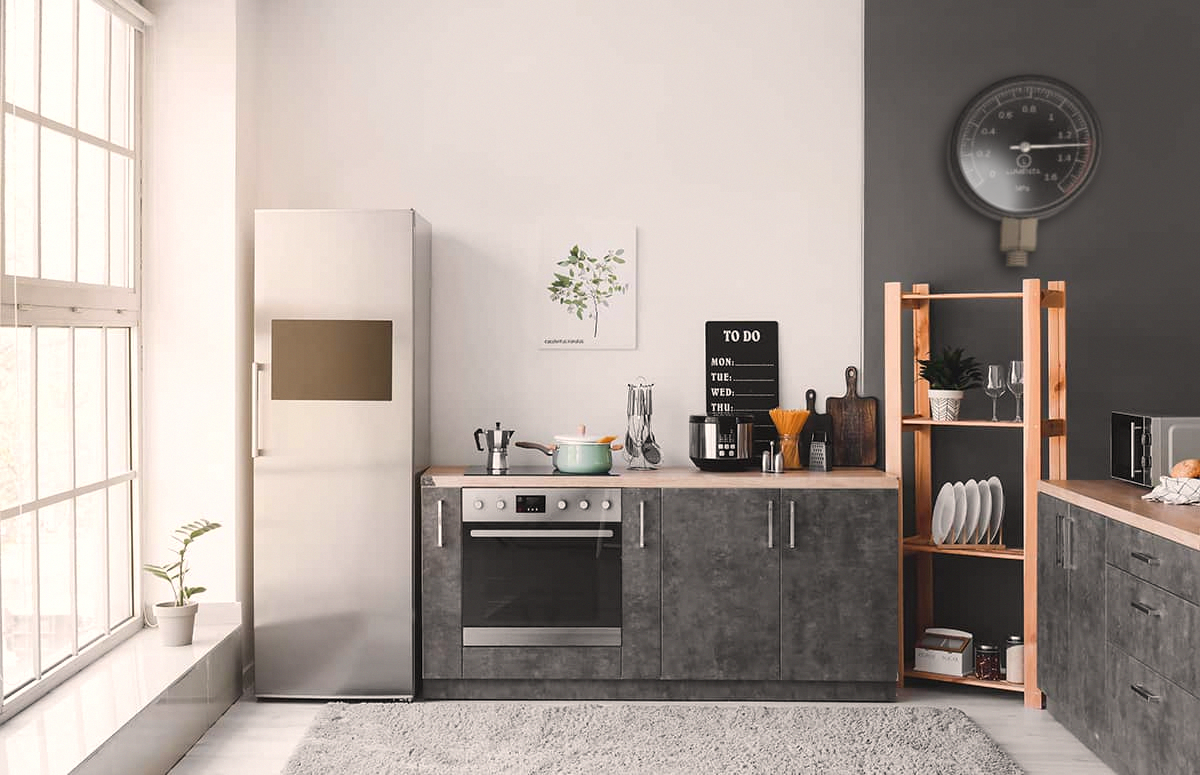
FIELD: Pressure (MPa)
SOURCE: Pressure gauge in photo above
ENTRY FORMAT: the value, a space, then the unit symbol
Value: 1.3 MPa
